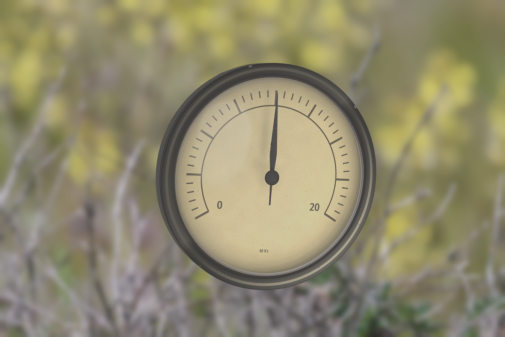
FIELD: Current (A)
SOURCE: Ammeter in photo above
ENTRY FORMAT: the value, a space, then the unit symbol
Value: 10 A
